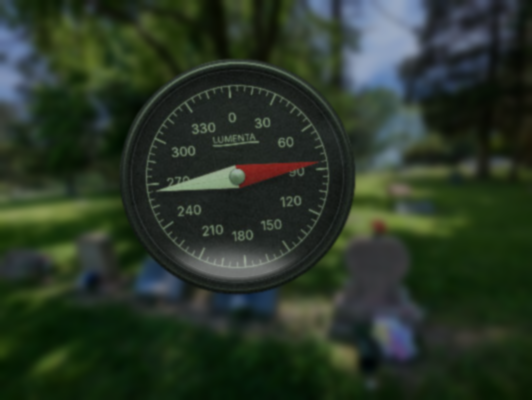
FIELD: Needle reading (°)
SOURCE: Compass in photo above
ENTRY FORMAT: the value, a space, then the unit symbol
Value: 85 °
